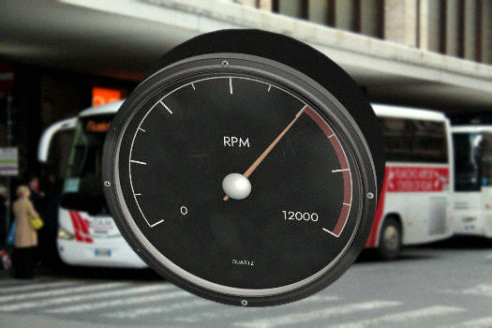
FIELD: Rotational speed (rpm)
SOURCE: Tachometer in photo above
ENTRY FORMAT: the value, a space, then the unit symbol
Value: 8000 rpm
